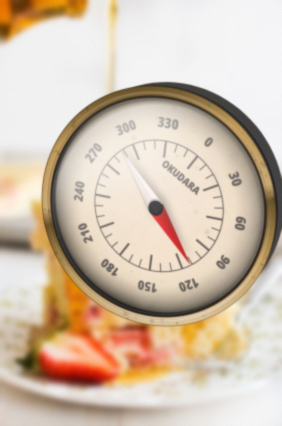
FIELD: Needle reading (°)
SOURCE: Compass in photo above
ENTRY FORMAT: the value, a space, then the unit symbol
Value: 110 °
